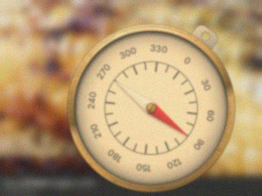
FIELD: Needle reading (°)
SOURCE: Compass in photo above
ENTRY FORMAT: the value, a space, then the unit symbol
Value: 90 °
